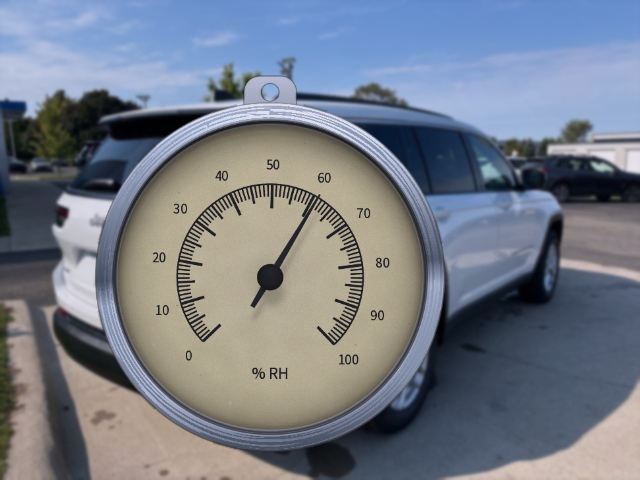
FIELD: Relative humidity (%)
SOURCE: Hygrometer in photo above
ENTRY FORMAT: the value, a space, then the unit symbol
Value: 61 %
